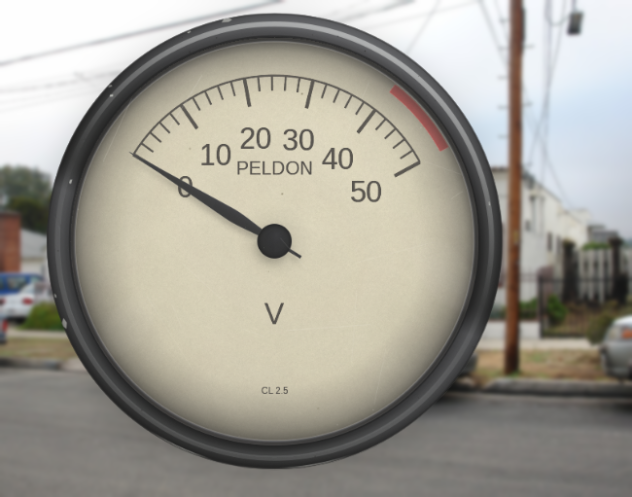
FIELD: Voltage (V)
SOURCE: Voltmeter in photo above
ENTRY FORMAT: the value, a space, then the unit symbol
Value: 0 V
